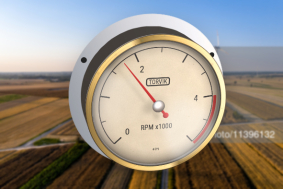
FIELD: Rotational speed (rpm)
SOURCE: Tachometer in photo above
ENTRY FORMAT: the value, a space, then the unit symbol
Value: 1750 rpm
